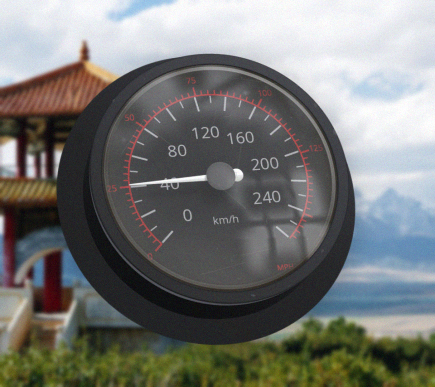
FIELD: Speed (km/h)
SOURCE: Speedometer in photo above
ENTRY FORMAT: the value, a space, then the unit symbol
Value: 40 km/h
